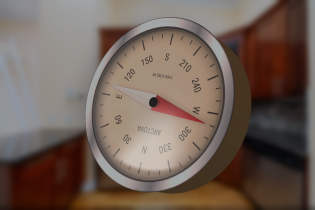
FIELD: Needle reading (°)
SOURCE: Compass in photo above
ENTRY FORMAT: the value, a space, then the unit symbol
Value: 280 °
